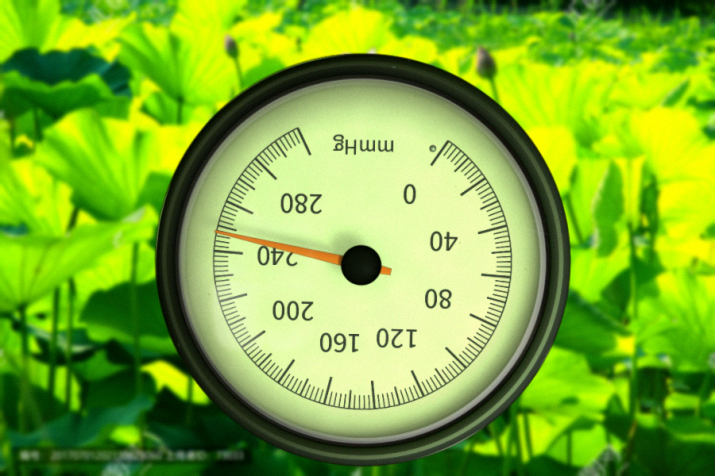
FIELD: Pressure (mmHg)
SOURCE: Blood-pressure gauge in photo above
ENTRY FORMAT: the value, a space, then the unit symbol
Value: 248 mmHg
